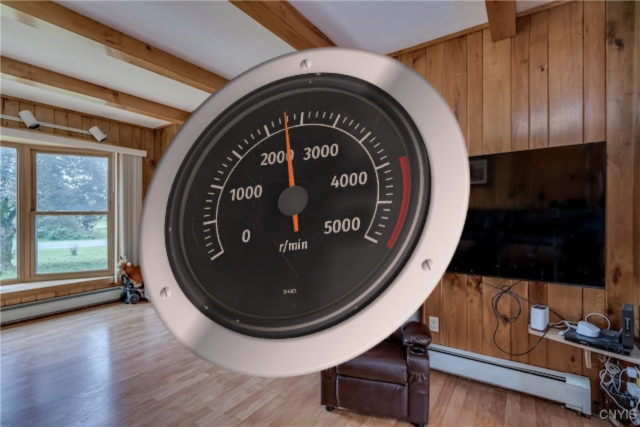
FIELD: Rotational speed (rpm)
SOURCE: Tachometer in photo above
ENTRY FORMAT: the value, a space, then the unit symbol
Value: 2300 rpm
